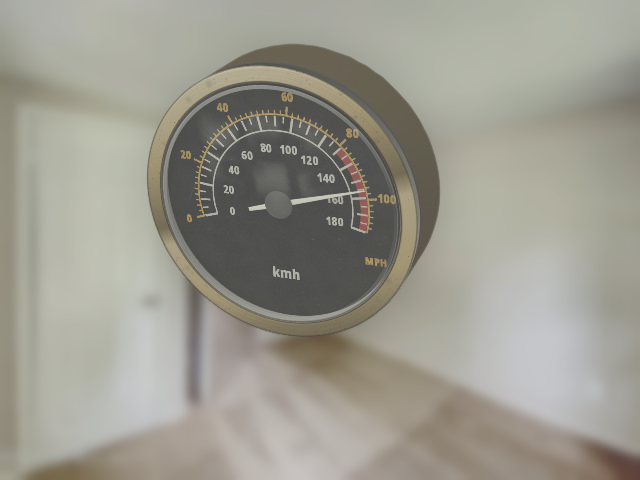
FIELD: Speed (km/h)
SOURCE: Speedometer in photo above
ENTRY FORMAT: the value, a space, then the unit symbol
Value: 155 km/h
